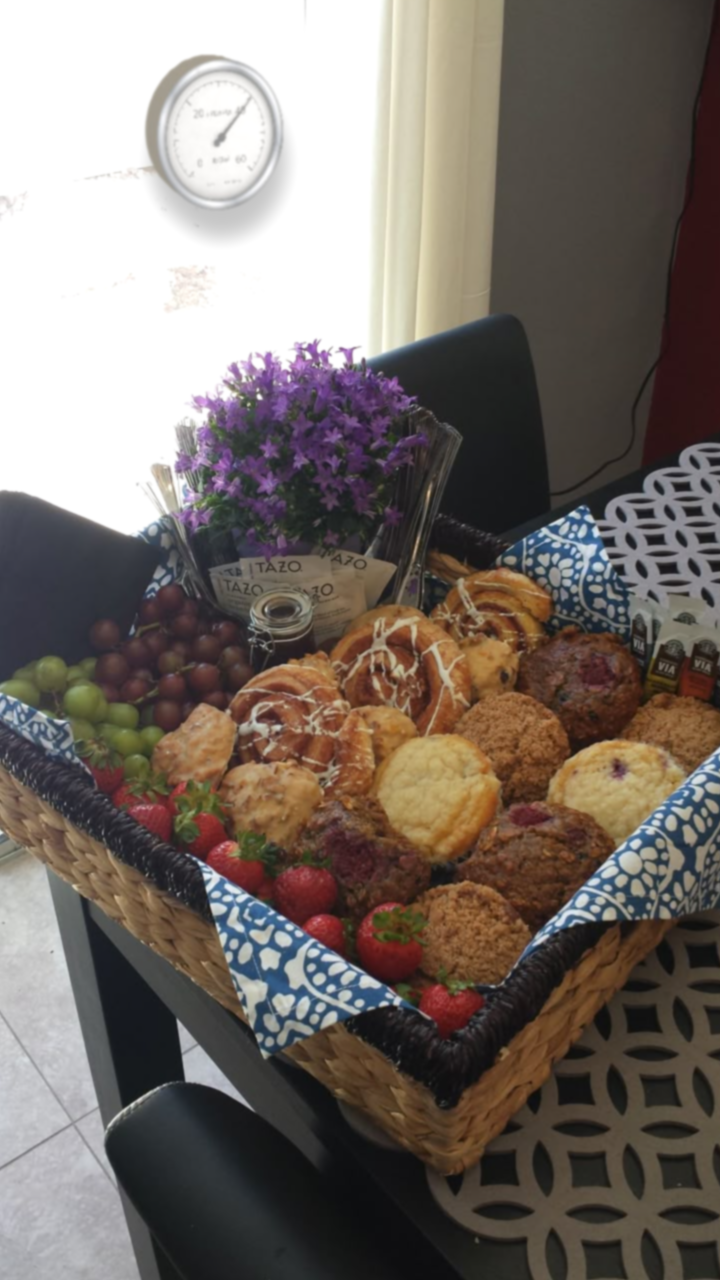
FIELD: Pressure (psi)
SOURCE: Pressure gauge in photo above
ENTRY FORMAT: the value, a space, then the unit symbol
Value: 40 psi
